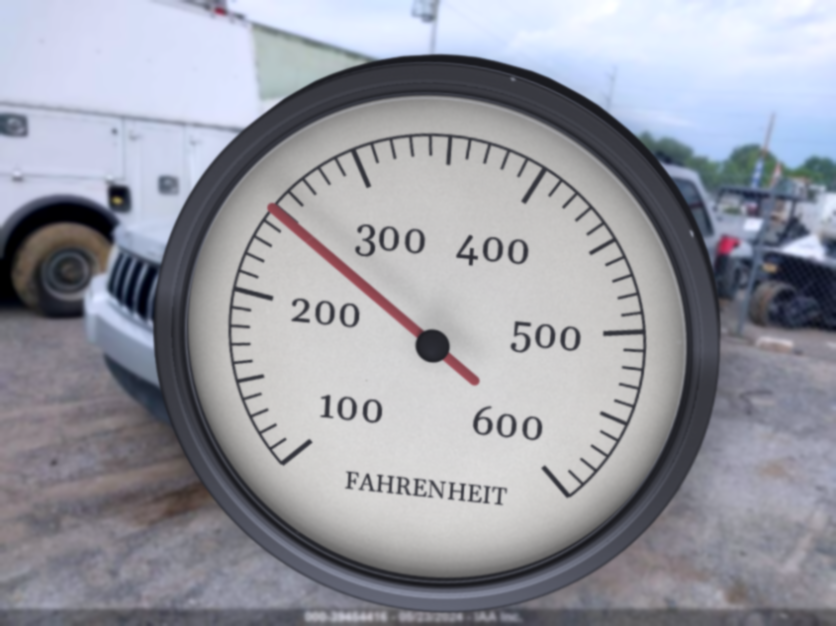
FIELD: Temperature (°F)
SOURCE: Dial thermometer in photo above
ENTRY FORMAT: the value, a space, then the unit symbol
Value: 250 °F
